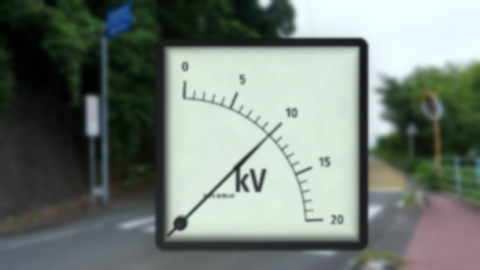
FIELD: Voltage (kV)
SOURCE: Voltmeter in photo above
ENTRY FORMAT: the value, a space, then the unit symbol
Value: 10 kV
